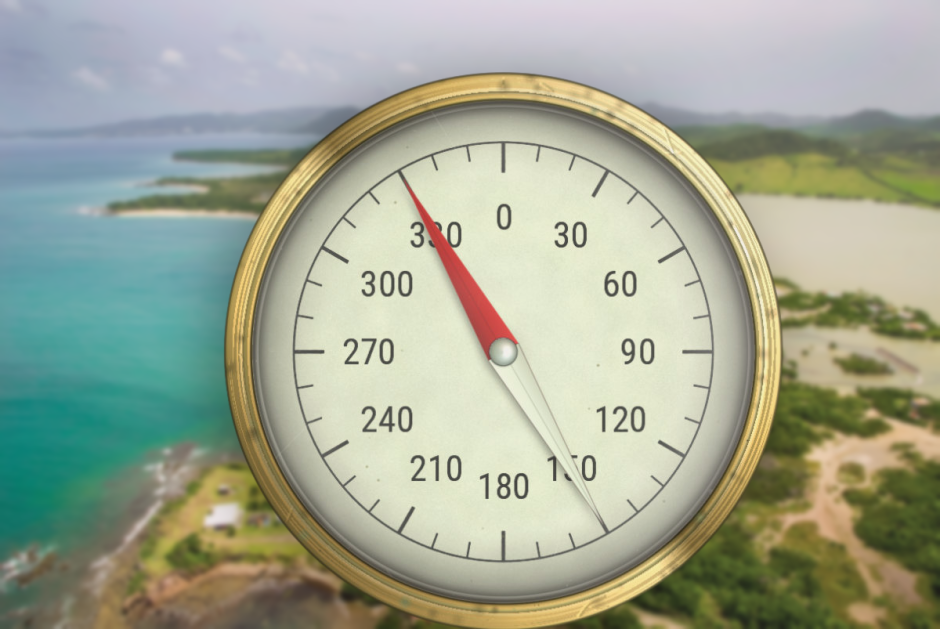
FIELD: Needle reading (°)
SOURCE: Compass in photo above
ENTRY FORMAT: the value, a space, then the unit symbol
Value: 330 °
